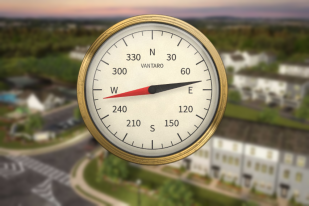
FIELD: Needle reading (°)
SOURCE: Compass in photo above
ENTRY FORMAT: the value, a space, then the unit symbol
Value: 260 °
